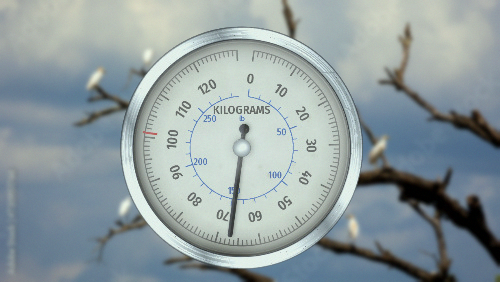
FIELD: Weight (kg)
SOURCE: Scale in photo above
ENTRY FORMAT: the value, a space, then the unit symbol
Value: 67 kg
